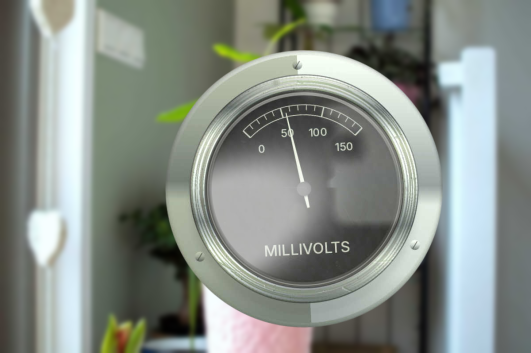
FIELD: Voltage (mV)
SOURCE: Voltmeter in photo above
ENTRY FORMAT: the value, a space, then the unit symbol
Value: 55 mV
